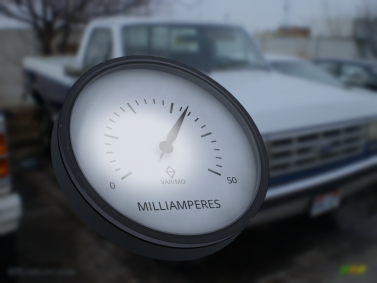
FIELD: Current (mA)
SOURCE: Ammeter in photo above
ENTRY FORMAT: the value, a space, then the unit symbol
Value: 33 mA
